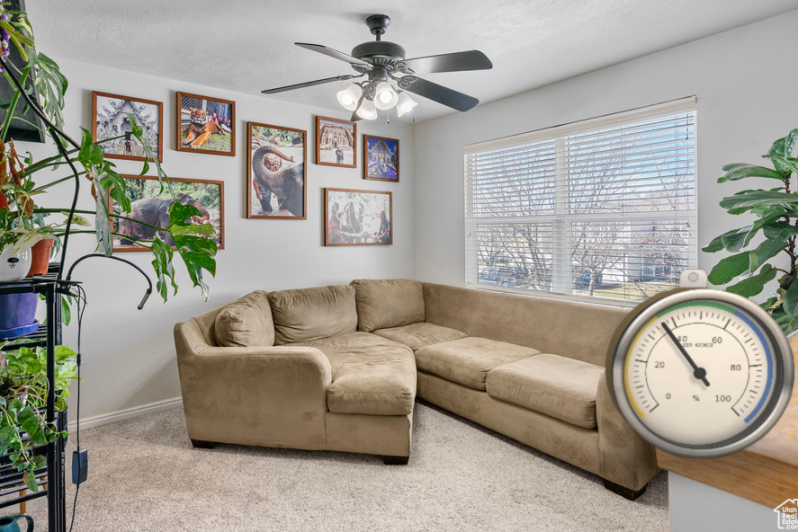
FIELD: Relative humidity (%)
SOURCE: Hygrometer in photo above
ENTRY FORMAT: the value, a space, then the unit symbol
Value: 36 %
